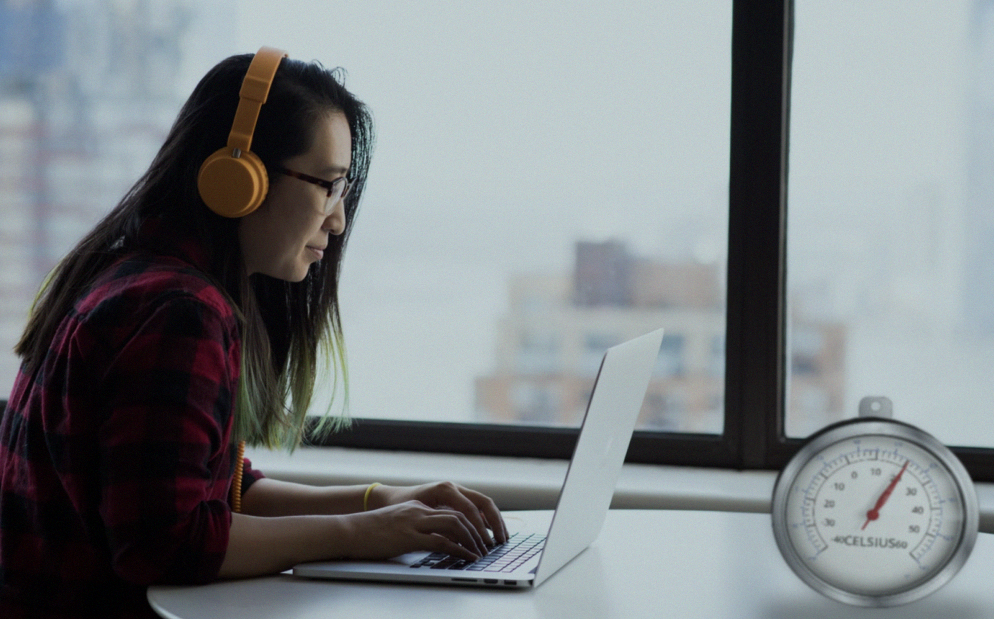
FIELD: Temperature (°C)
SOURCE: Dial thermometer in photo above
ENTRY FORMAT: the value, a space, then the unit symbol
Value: 20 °C
